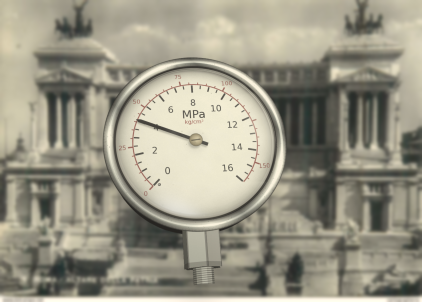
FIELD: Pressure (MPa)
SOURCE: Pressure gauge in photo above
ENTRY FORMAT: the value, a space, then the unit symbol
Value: 4 MPa
